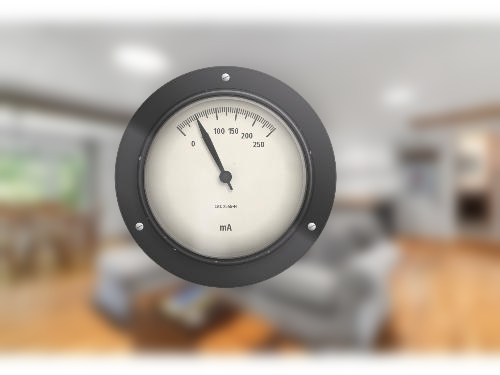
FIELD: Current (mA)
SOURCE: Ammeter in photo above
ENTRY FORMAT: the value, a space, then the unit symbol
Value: 50 mA
